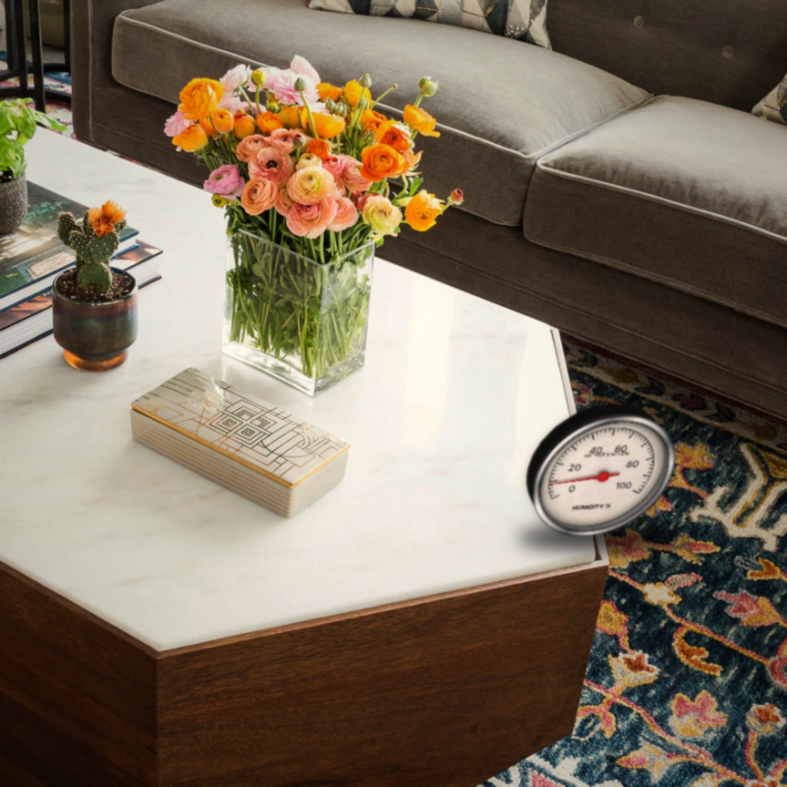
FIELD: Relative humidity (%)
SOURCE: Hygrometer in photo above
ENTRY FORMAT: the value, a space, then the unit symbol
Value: 10 %
